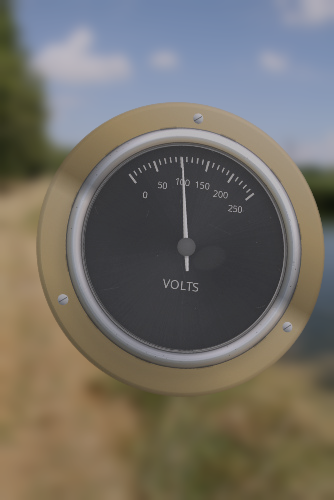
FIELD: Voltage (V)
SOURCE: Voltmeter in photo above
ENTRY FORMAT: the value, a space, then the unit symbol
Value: 100 V
